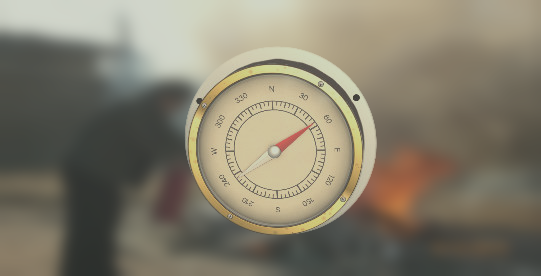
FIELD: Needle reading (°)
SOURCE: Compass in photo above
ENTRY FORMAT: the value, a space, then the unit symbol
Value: 55 °
